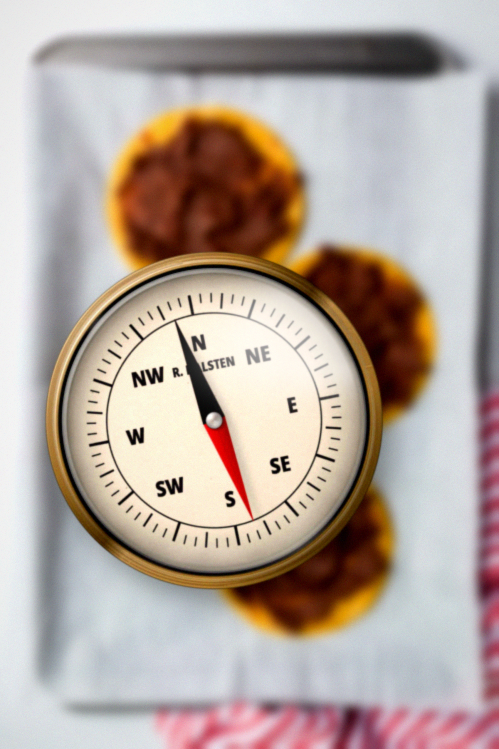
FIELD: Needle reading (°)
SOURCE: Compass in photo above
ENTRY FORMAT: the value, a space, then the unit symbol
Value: 170 °
